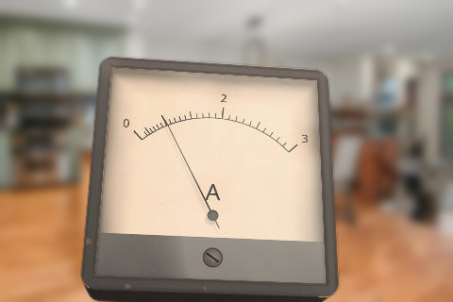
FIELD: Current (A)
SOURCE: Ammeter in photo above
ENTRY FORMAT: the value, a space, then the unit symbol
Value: 1 A
